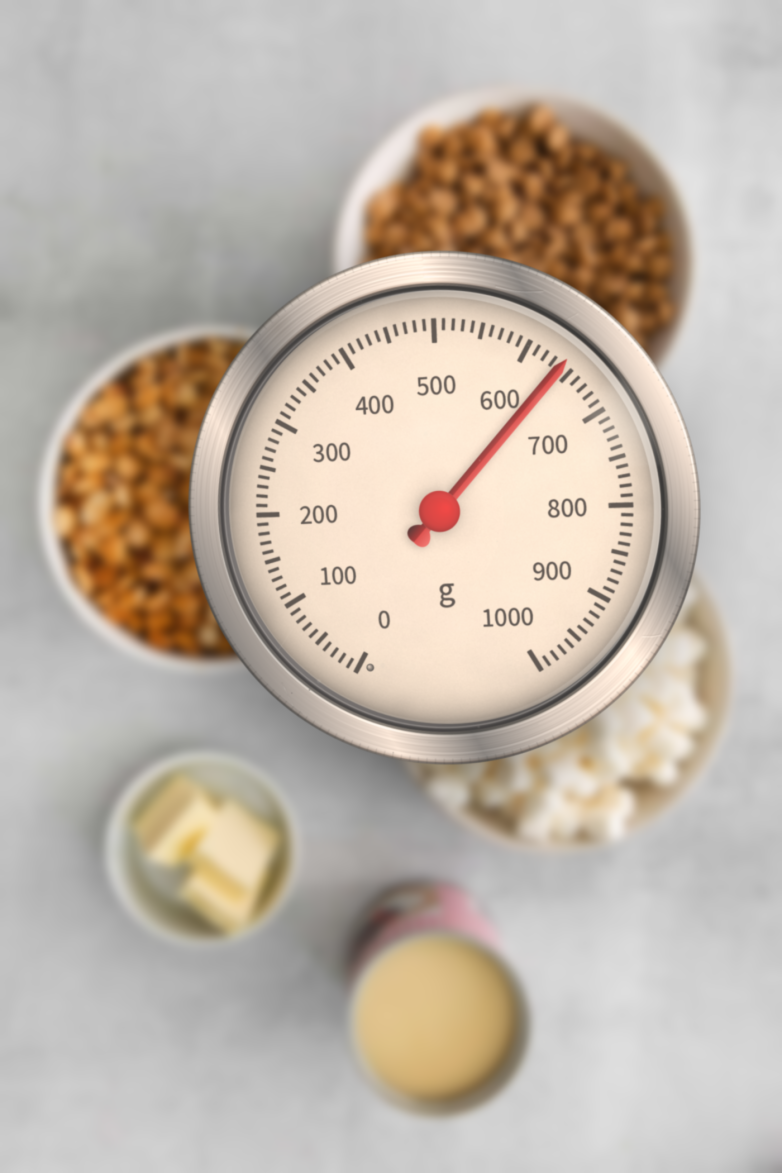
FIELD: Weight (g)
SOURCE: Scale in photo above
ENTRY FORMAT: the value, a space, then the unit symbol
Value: 640 g
